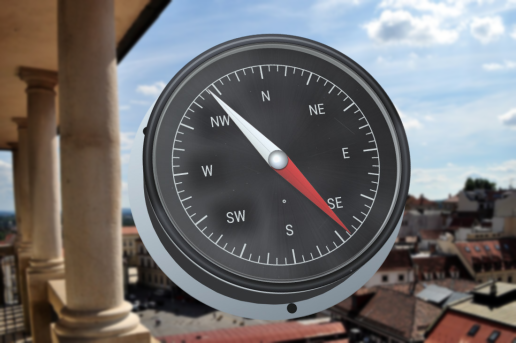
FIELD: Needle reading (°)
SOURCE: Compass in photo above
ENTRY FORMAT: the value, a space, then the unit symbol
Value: 145 °
